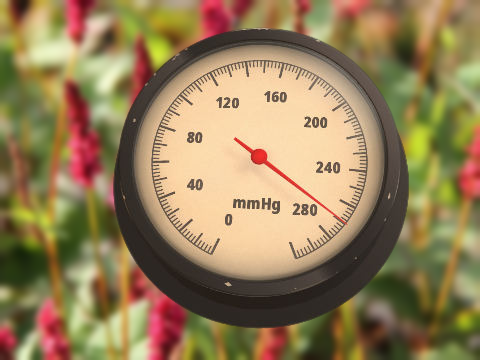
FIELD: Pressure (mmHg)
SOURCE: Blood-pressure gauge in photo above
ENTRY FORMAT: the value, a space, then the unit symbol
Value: 270 mmHg
